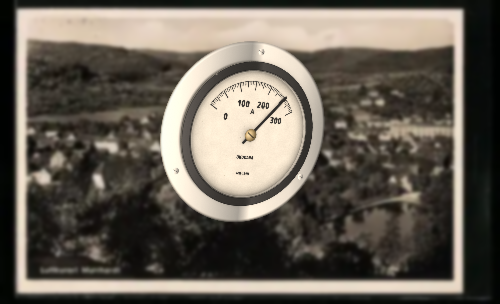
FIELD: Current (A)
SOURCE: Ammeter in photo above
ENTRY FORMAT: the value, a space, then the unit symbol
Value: 250 A
